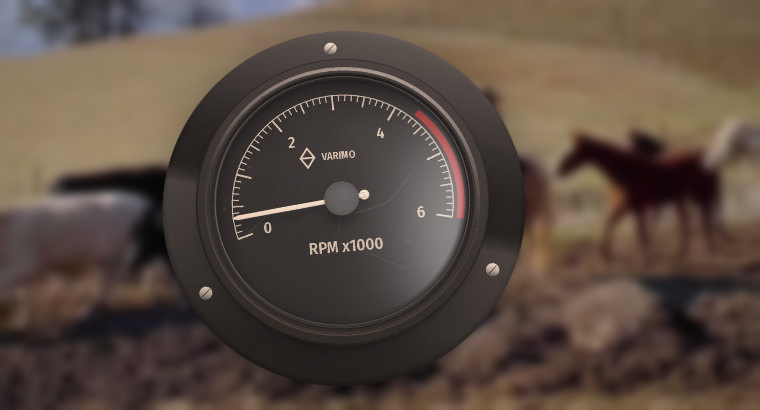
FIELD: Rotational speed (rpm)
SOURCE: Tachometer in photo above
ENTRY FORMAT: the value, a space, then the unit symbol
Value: 300 rpm
